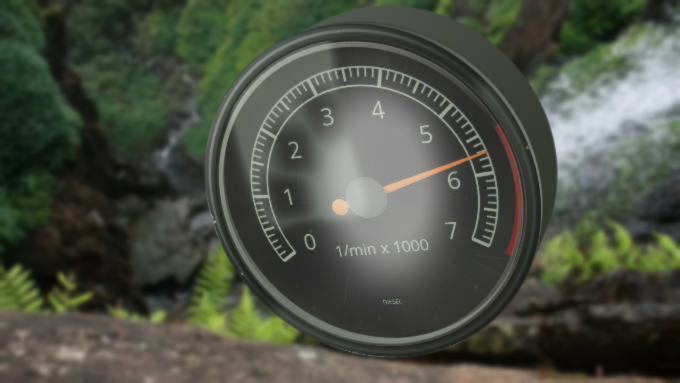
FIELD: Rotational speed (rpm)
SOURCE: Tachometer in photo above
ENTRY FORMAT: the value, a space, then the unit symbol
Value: 5700 rpm
